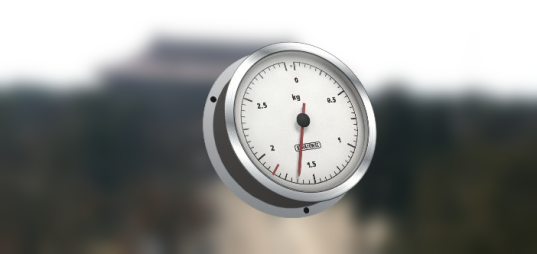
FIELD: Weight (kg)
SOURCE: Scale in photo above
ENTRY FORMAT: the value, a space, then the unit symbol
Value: 1.65 kg
